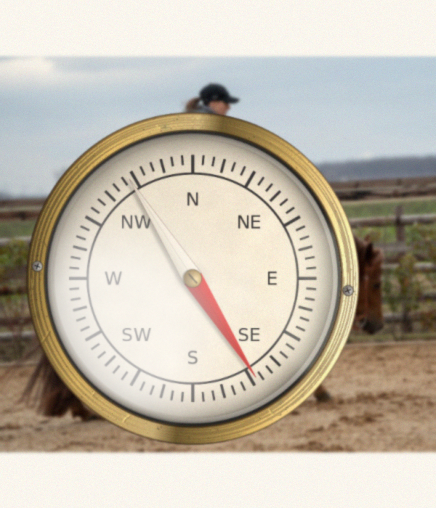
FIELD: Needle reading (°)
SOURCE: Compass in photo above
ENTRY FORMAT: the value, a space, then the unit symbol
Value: 147.5 °
